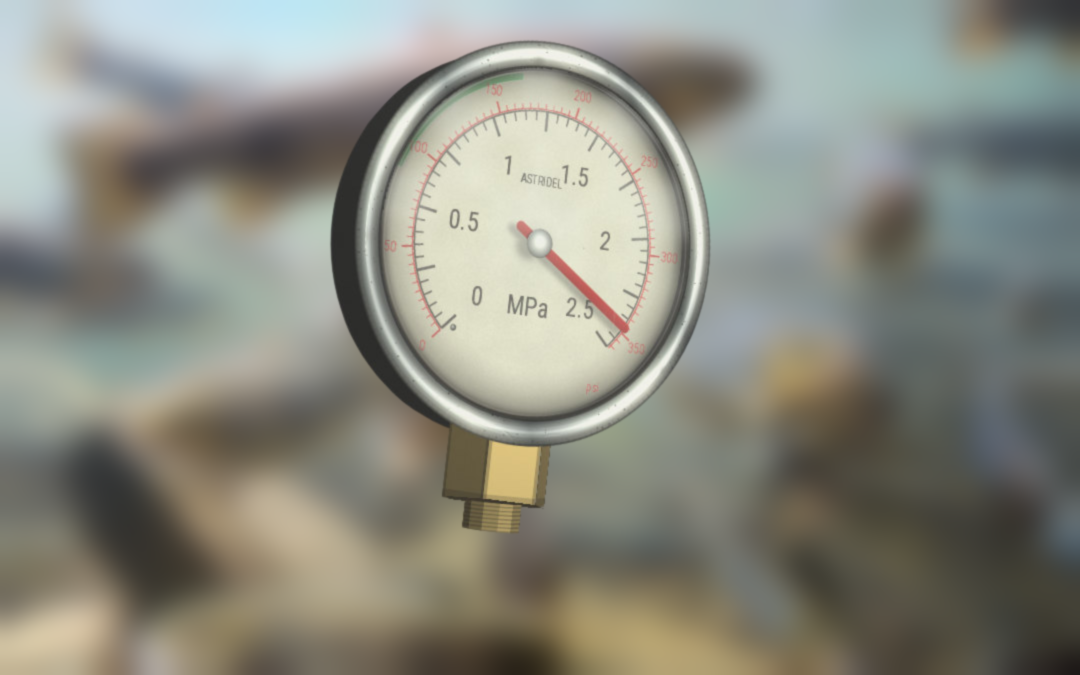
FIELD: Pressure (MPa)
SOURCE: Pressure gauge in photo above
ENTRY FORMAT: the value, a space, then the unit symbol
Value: 2.4 MPa
